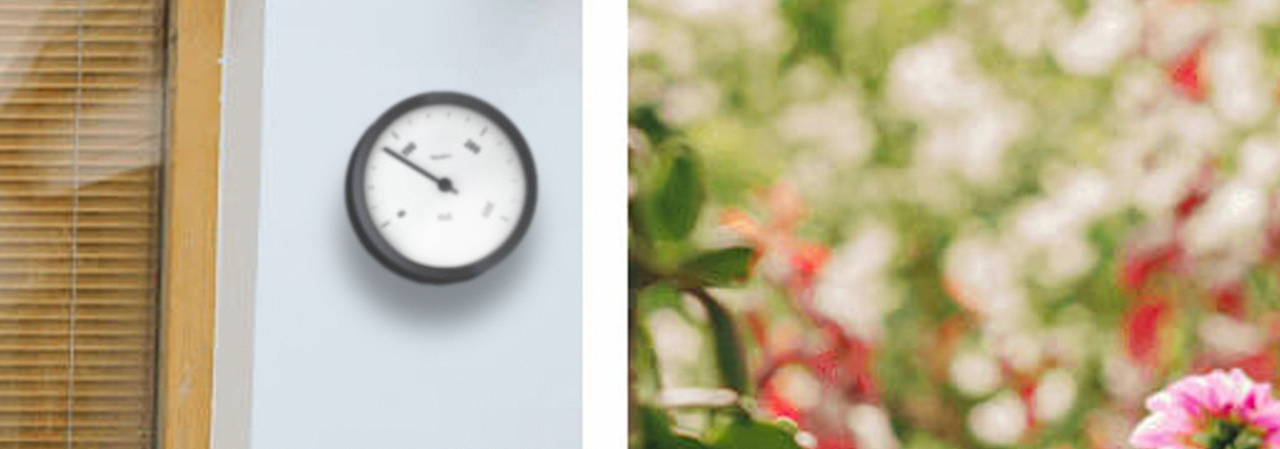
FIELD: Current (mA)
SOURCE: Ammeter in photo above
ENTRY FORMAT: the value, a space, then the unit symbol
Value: 80 mA
